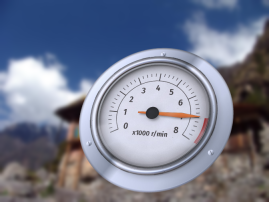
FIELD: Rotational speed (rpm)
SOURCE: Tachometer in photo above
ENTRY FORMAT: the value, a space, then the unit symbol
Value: 7000 rpm
